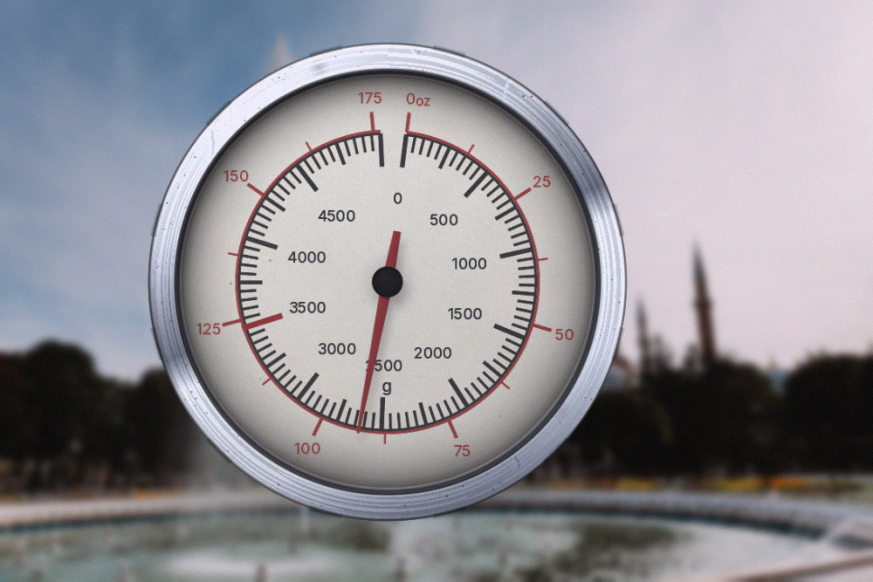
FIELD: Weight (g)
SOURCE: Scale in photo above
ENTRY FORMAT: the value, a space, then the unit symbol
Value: 2625 g
